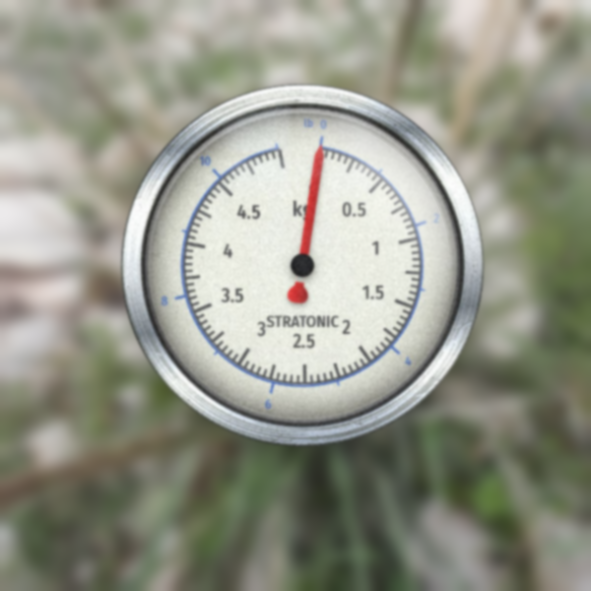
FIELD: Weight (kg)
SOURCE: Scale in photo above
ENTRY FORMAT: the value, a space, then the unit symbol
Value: 0 kg
